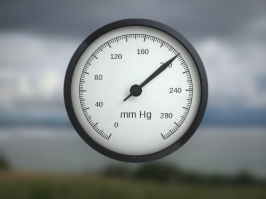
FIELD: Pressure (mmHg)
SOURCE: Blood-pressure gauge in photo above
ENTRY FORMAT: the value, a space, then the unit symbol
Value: 200 mmHg
